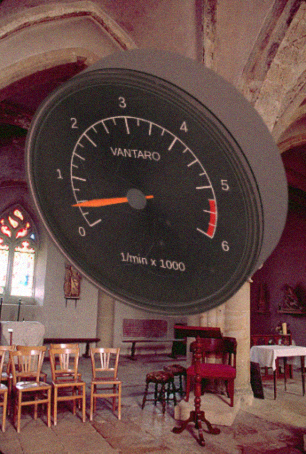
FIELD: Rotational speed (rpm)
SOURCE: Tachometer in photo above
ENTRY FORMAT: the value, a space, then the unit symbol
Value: 500 rpm
